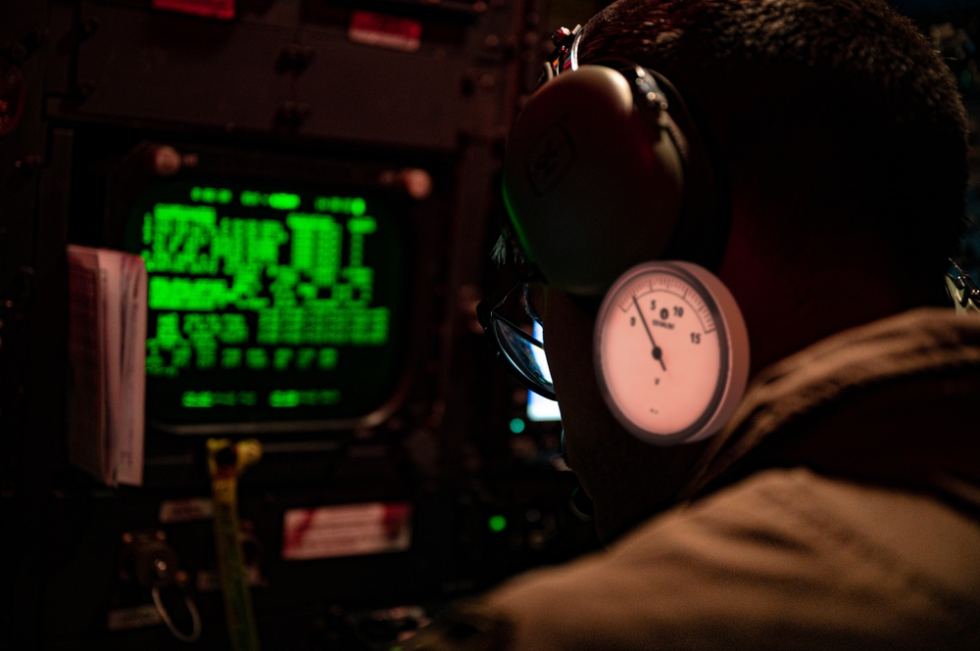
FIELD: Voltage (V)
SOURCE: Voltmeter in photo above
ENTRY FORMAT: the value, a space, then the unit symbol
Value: 2.5 V
